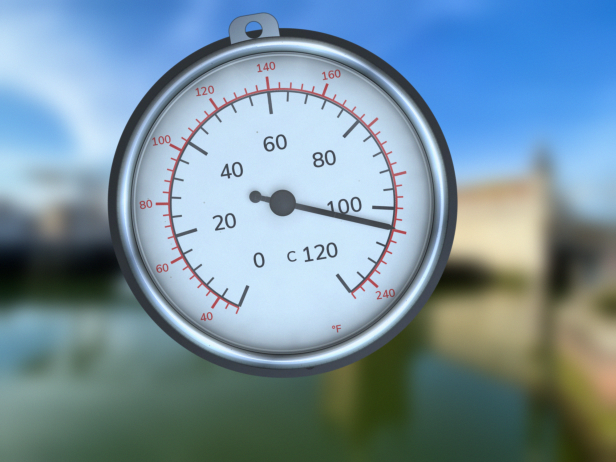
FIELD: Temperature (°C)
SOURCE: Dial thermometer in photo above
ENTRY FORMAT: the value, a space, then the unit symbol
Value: 104 °C
